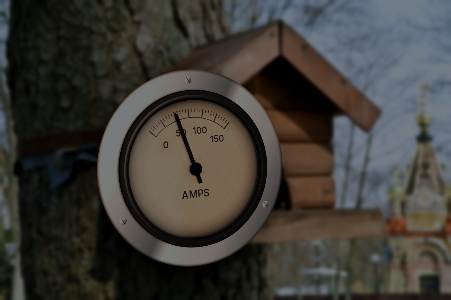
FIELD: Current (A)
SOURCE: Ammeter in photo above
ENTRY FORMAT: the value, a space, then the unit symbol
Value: 50 A
